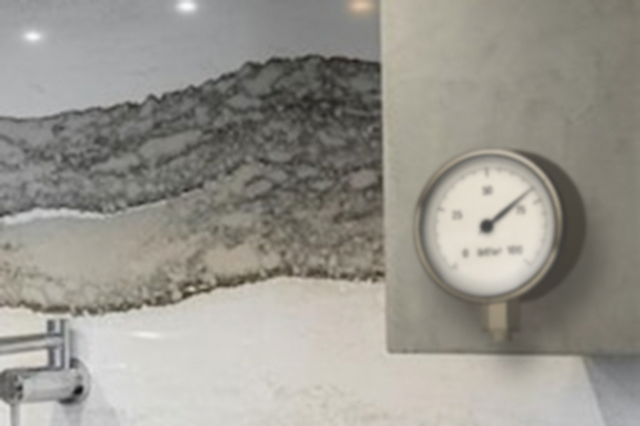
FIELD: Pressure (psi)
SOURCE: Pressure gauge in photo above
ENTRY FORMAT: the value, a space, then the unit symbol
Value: 70 psi
